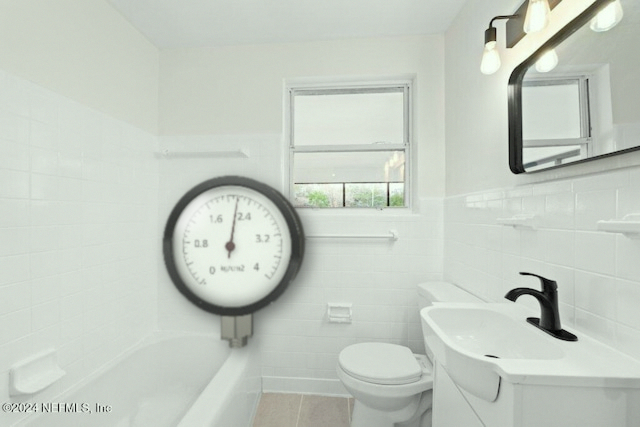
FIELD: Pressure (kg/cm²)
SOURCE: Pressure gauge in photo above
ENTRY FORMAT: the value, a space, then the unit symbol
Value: 2.2 kg/cm²
